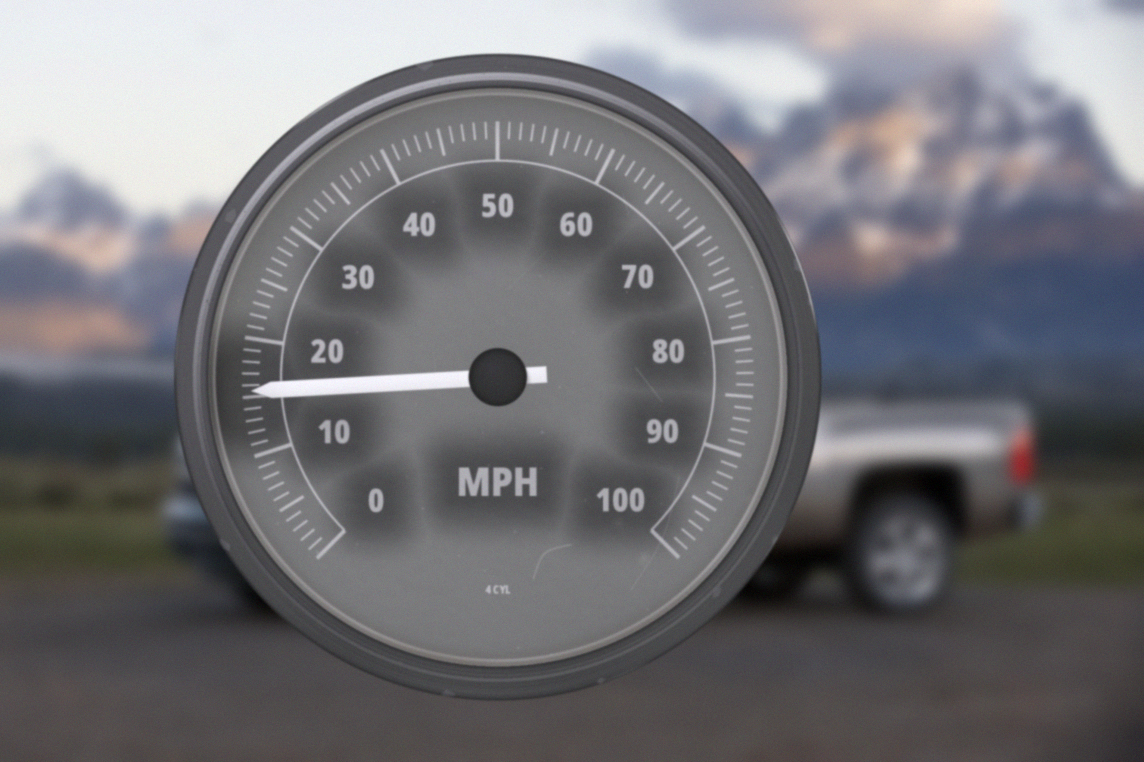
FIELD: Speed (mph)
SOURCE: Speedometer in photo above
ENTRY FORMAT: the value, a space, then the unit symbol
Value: 15.5 mph
